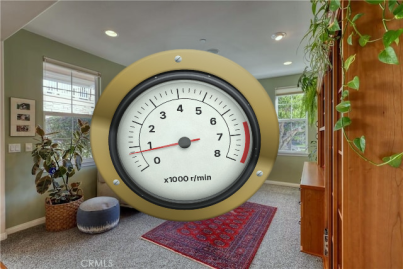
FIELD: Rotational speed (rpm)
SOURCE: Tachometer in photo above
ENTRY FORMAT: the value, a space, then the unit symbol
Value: 800 rpm
